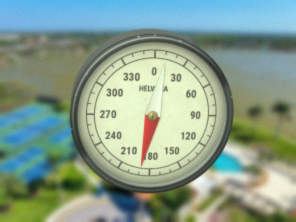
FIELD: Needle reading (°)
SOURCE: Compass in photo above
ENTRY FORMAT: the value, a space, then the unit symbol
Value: 190 °
